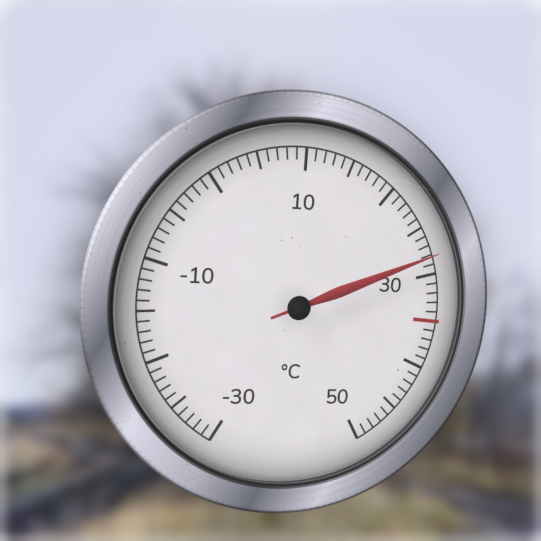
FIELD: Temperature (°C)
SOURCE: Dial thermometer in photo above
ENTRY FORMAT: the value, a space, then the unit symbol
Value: 28 °C
